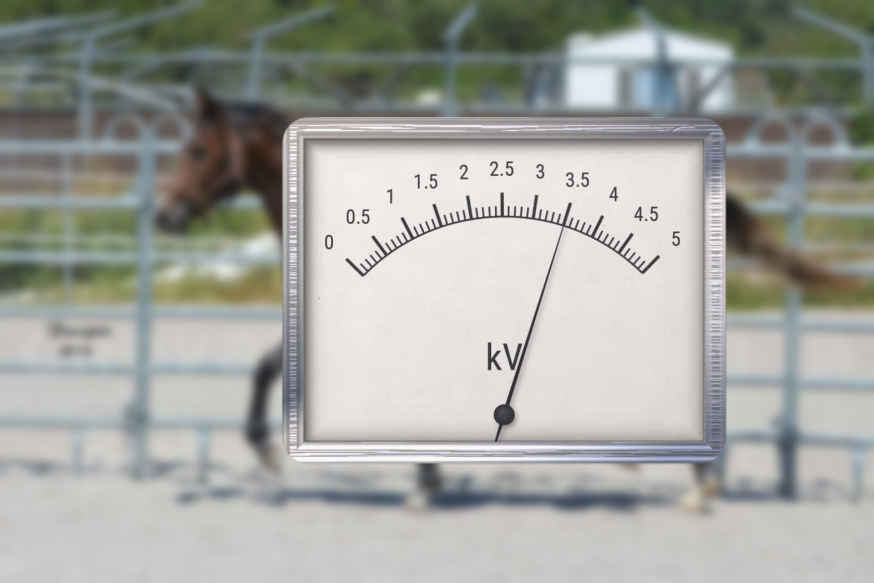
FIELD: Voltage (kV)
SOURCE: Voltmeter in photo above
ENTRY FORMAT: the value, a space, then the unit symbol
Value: 3.5 kV
